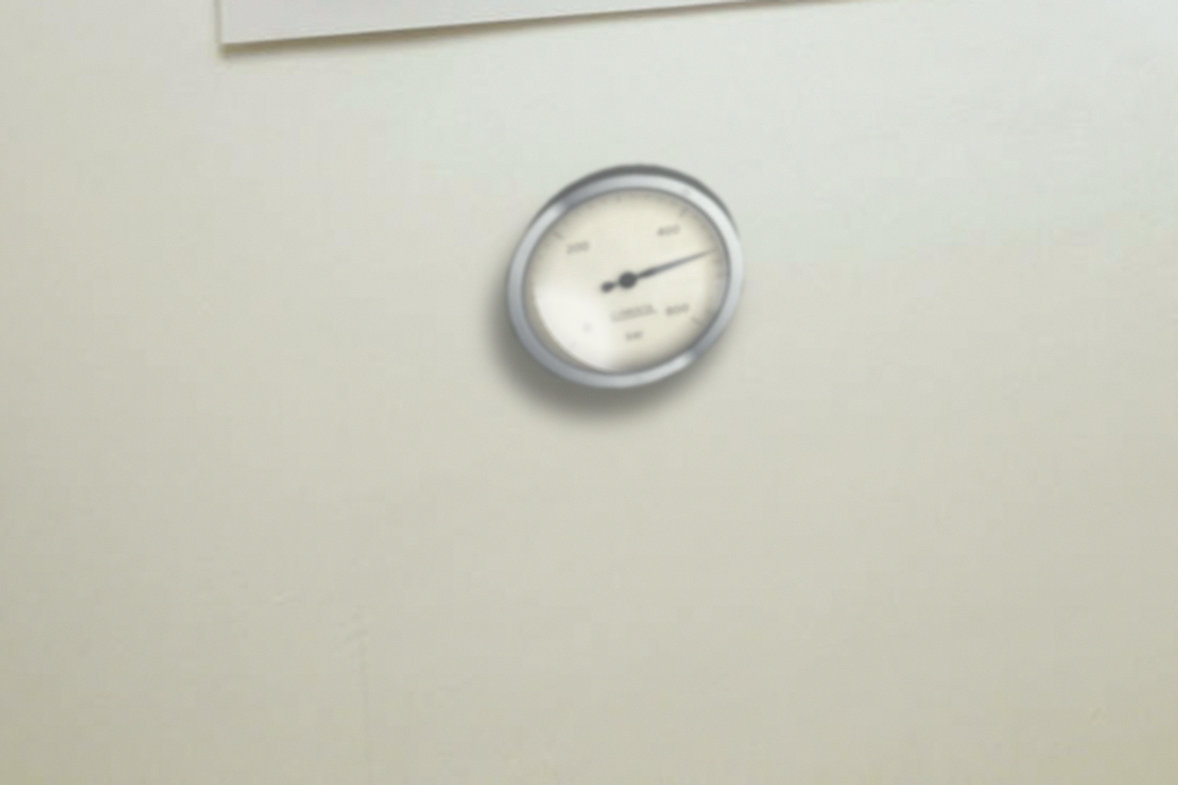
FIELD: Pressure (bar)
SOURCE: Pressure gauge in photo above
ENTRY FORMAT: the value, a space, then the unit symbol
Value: 480 bar
